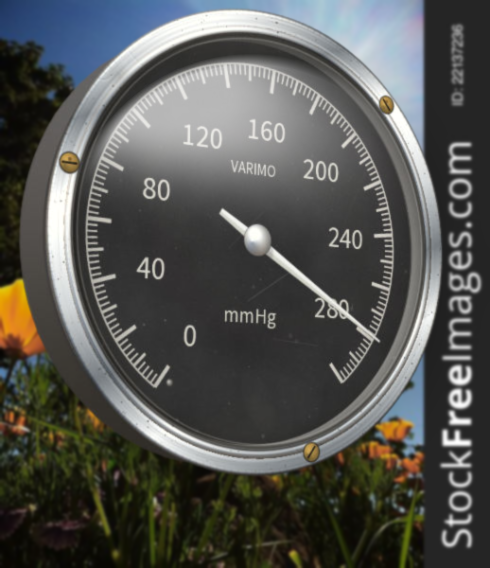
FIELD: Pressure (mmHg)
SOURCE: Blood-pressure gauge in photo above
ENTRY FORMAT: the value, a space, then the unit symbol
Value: 280 mmHg
